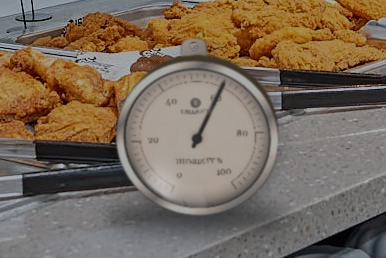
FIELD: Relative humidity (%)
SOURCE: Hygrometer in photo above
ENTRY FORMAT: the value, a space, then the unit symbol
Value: 60 %
